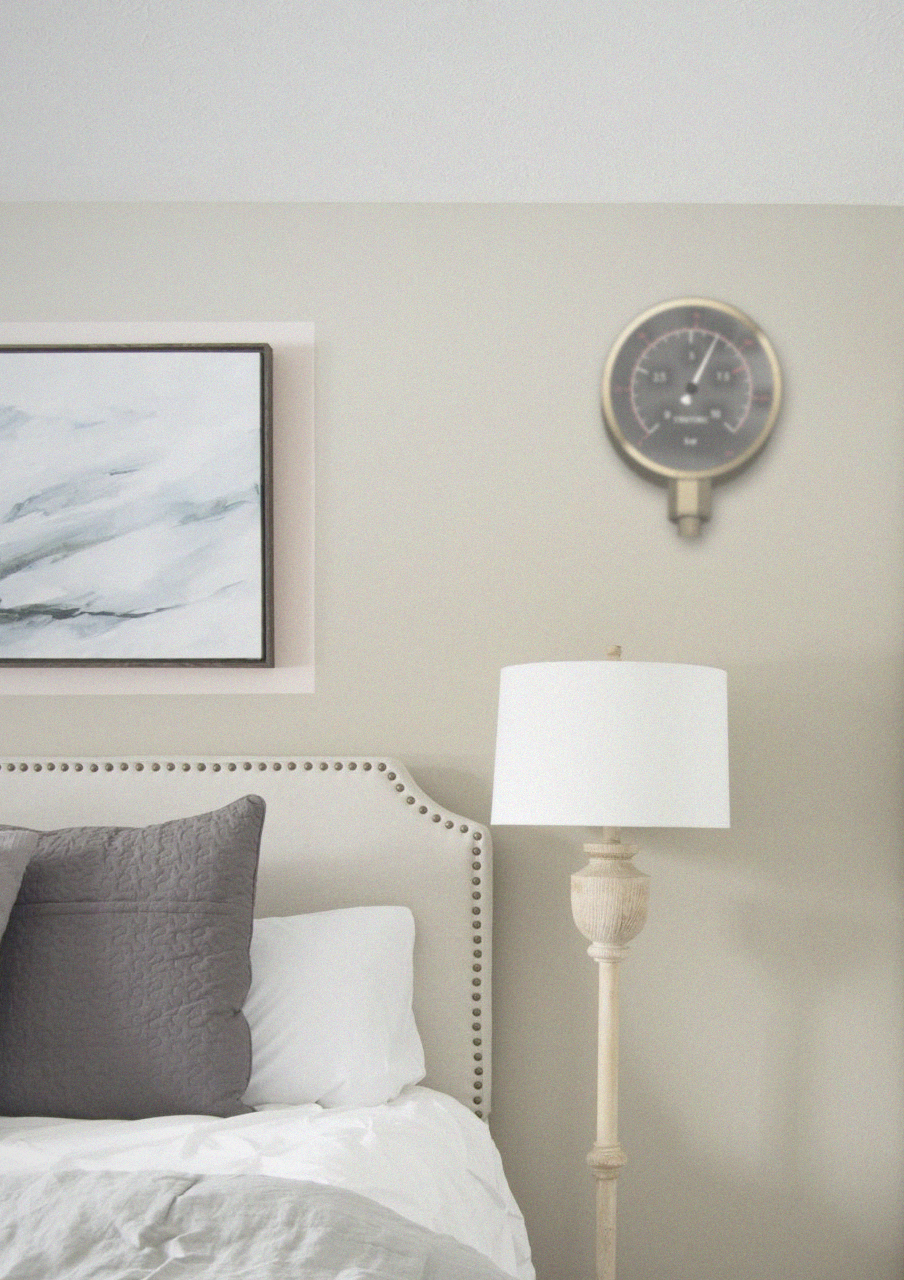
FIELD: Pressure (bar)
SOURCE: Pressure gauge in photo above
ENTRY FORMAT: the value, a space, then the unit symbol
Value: 6 bar
